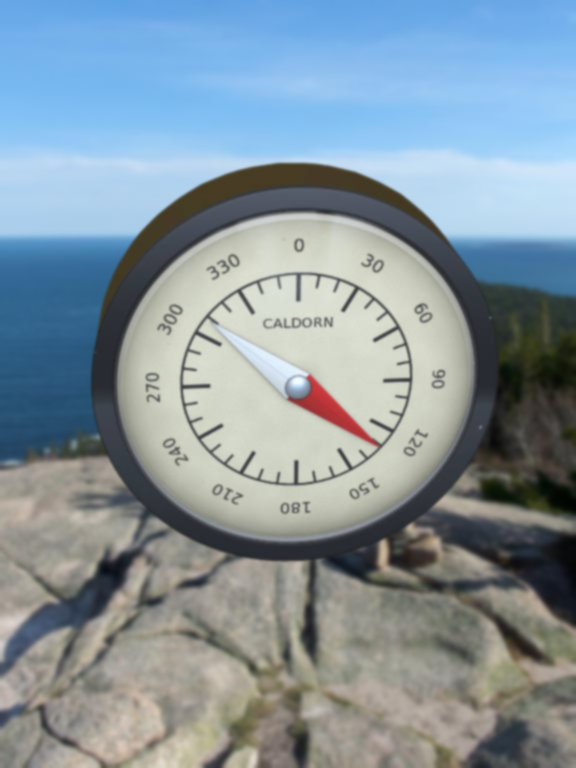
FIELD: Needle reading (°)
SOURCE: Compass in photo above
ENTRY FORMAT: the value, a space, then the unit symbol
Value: 130 °
